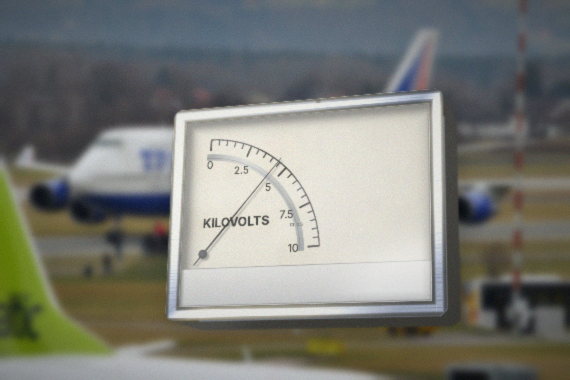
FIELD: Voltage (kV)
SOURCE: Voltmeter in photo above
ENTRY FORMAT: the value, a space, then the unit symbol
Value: 4.5 kV
